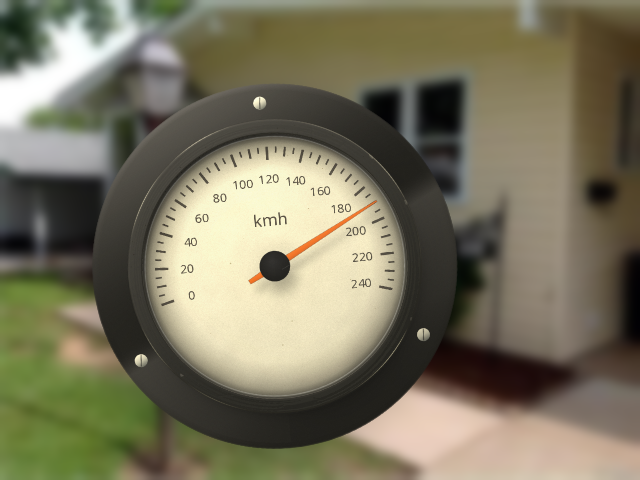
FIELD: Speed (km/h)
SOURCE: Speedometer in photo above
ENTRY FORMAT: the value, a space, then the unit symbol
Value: 190 km/h
